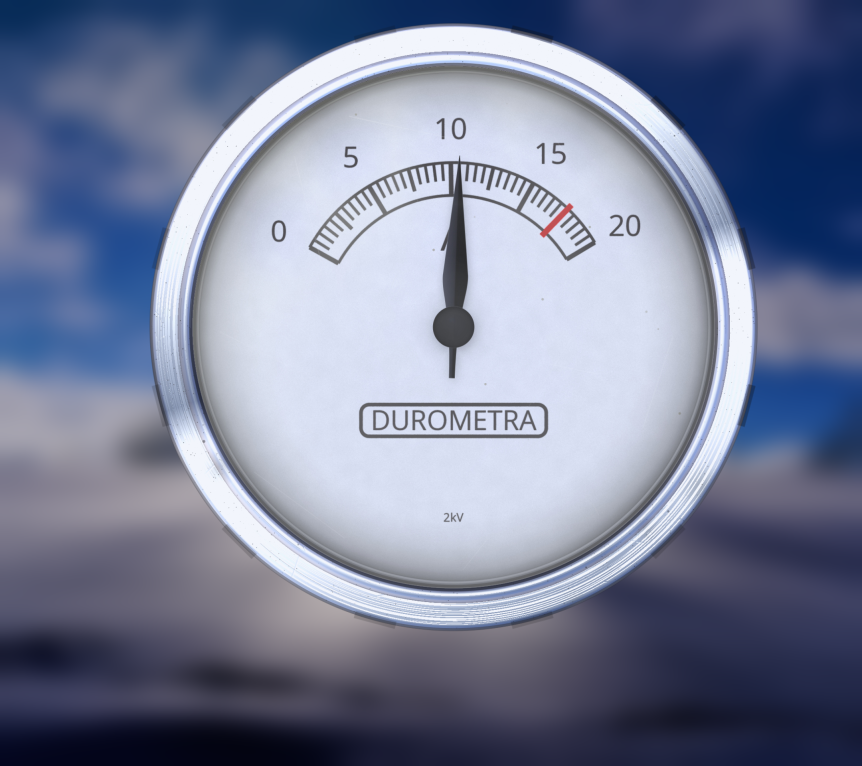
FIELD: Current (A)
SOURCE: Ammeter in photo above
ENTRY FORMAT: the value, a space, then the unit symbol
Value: 10.5 A
